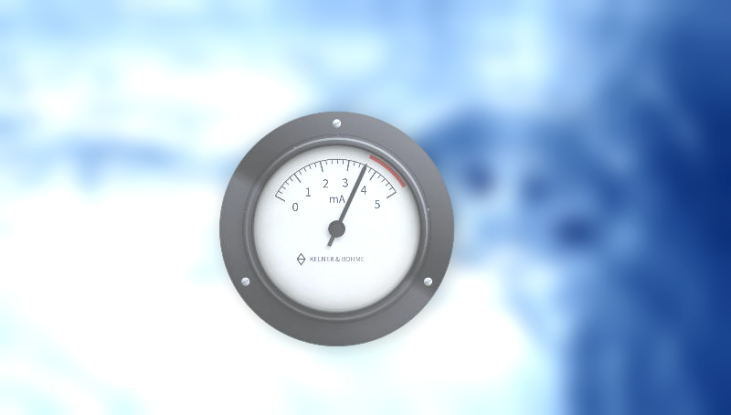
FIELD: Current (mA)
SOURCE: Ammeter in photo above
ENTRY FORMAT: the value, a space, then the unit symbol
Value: 3.6 mA
